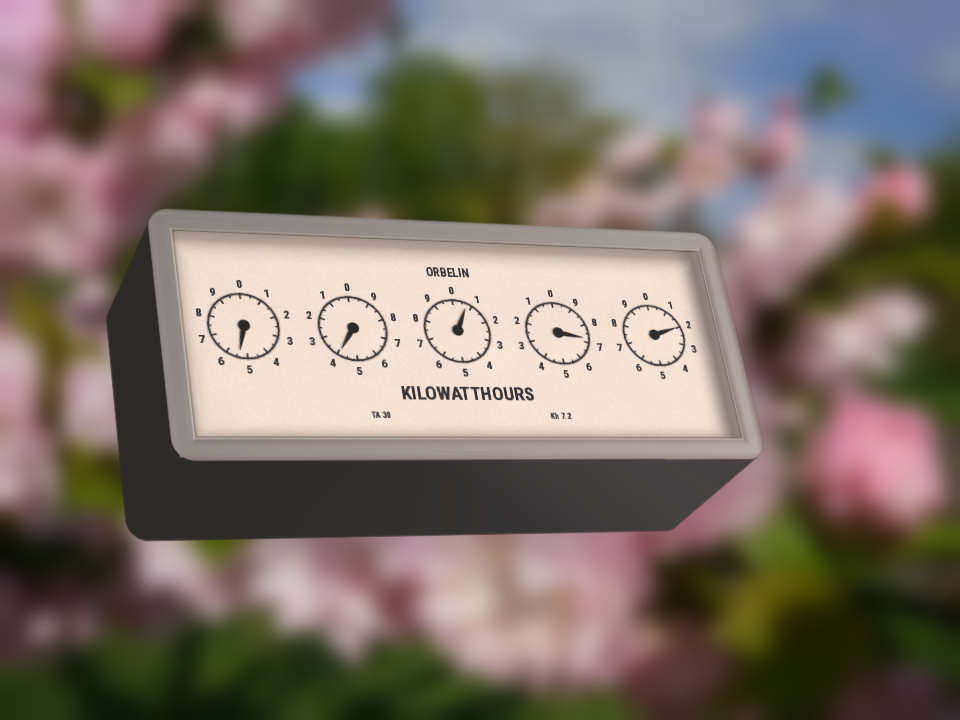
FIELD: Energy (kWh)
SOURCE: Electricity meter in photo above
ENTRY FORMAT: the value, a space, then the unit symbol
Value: 54072 kWh
